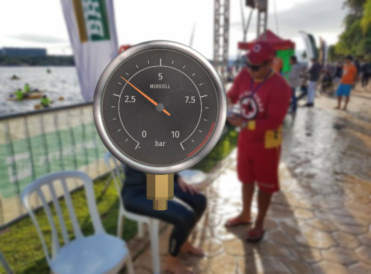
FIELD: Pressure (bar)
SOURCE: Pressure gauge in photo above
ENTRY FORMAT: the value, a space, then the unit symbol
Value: 3.25 bar
